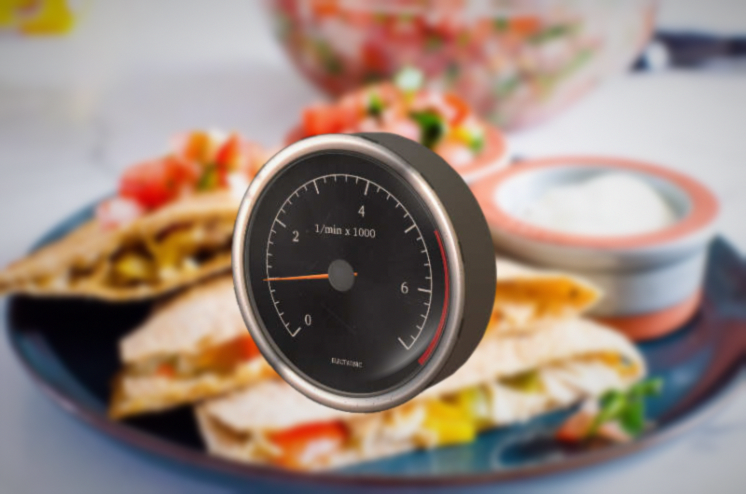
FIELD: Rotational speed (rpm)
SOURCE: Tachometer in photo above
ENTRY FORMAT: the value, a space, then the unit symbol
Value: 1000 rpm
